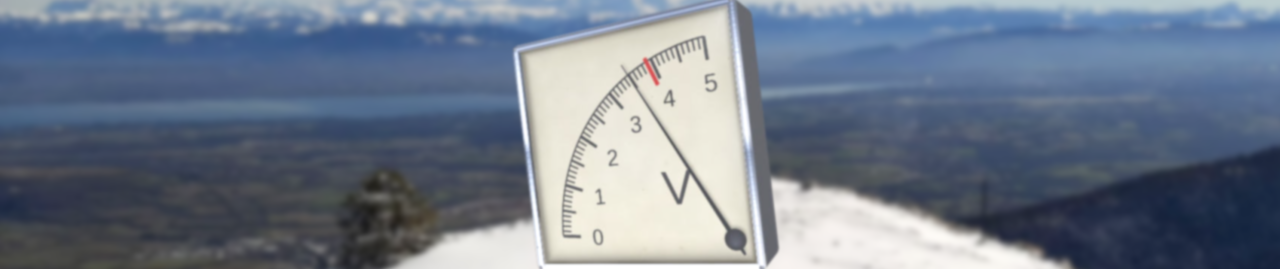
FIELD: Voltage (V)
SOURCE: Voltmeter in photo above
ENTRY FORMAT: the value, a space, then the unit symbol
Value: 3.5 V
